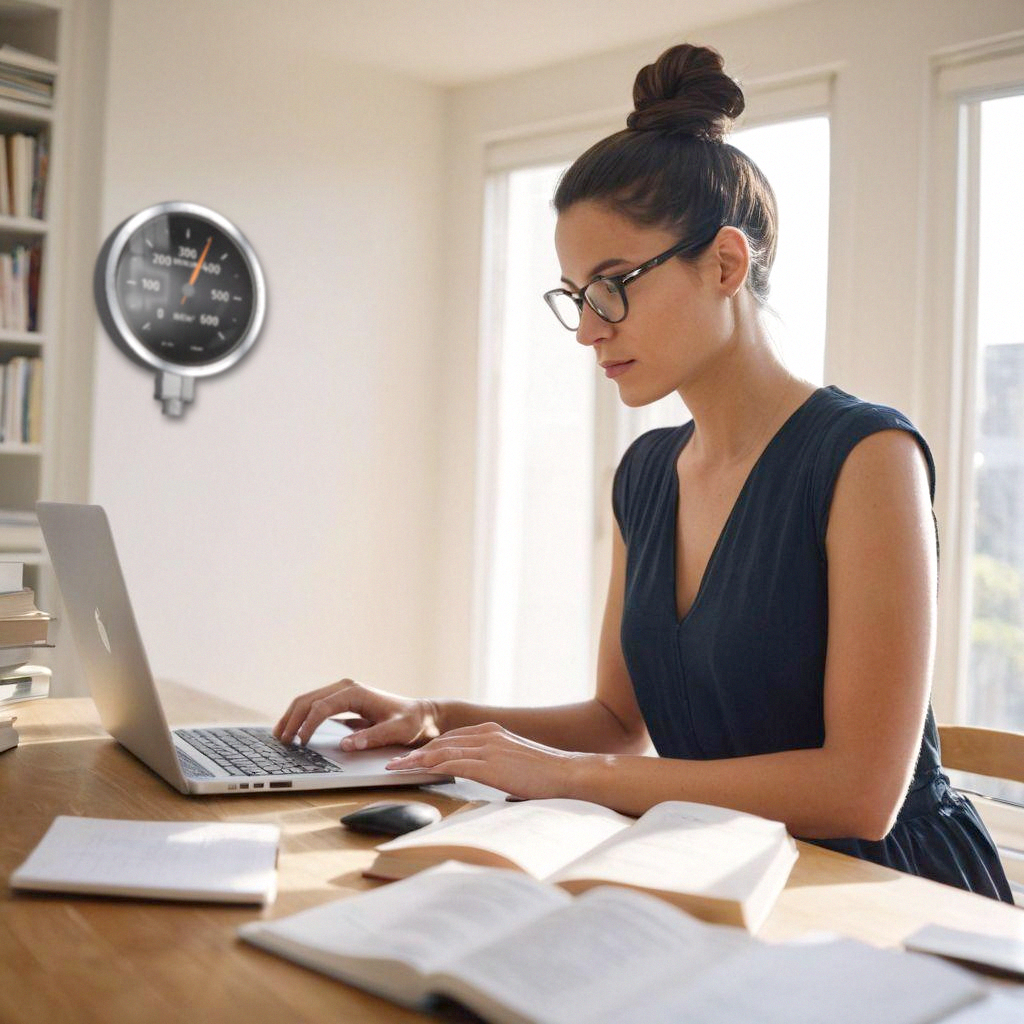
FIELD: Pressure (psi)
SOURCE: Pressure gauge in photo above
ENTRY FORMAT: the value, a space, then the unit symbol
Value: 350 psi
